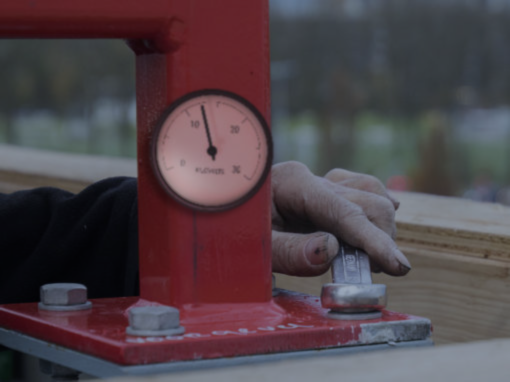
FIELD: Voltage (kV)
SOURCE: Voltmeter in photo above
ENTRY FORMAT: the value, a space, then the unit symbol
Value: 12.5 kV
